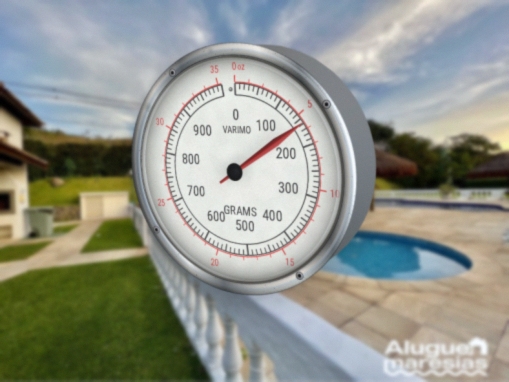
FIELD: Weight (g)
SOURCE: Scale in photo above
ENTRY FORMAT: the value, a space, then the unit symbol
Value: 160 g
